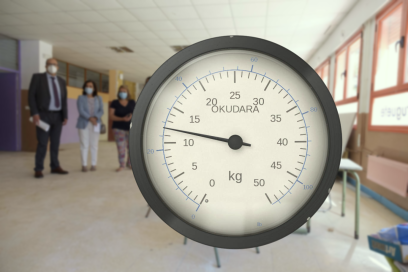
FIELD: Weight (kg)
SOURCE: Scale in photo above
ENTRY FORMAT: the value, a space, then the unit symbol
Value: 12 kg
